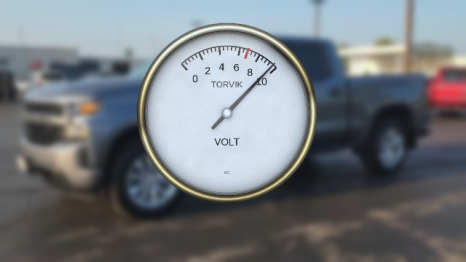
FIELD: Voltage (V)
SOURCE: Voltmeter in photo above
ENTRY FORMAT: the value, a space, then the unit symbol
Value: 9.6 V
